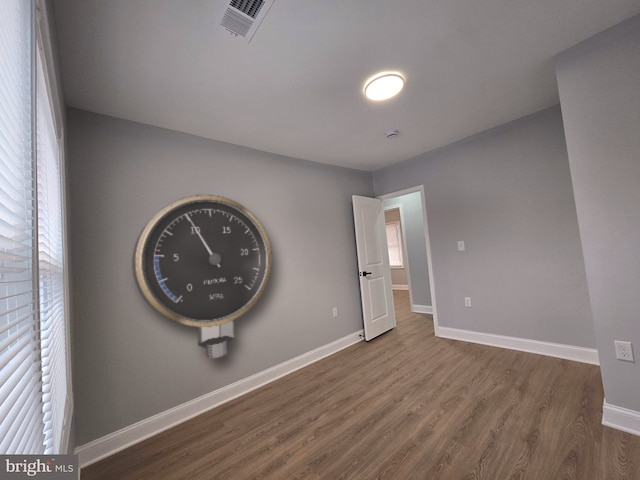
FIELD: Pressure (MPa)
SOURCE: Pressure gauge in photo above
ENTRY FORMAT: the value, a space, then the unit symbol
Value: 10 MPa
